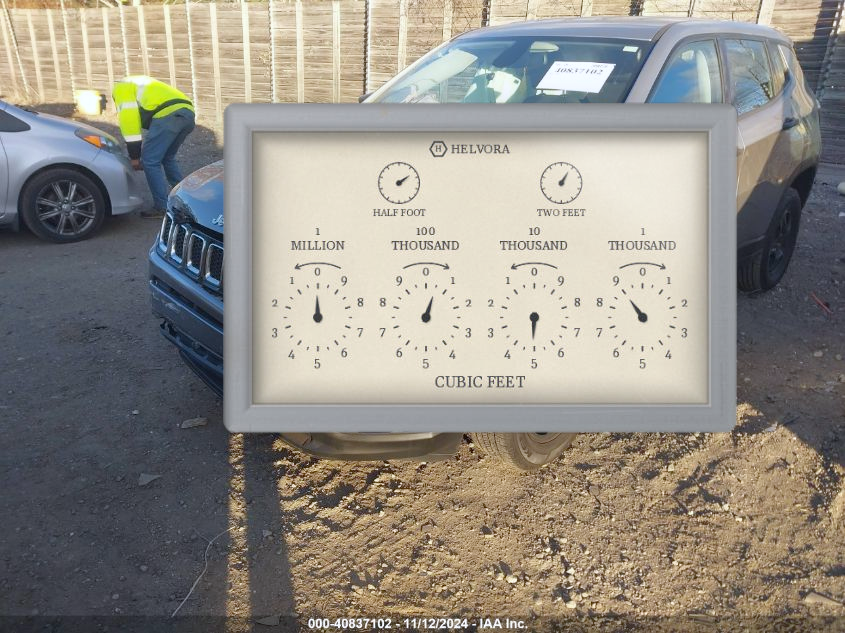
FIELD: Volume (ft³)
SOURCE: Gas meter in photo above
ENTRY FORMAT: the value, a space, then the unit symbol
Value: 4900 ft³
